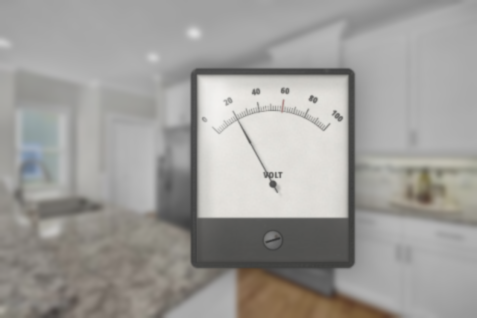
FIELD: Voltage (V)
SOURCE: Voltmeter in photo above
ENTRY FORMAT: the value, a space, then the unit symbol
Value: 20 V
